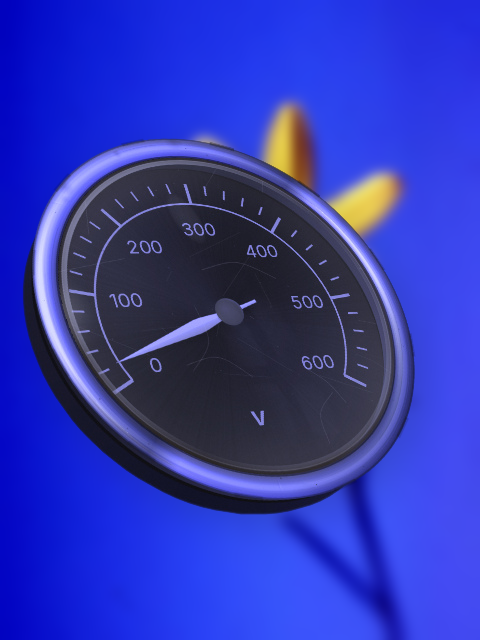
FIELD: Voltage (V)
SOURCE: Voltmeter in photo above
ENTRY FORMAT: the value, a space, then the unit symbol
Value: 20 V
